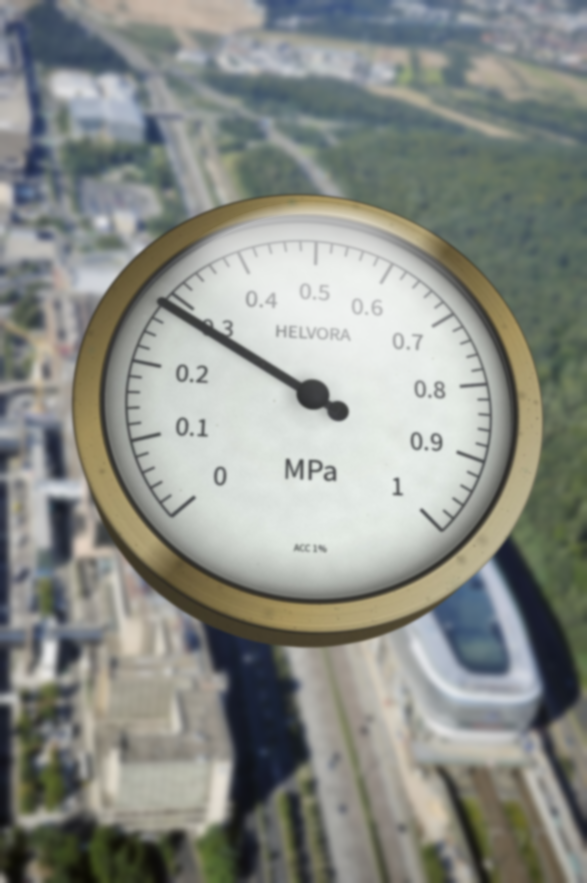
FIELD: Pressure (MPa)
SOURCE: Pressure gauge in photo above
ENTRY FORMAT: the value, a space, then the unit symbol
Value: 0.28 MPa
